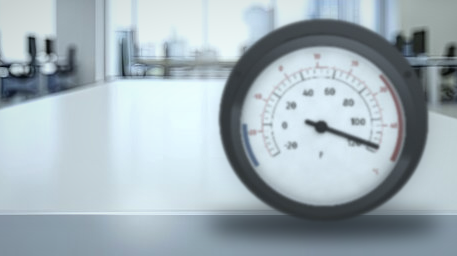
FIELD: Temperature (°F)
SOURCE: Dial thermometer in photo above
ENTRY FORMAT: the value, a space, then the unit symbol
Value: 116 °F
